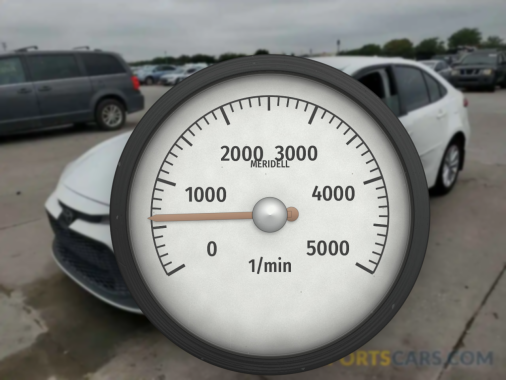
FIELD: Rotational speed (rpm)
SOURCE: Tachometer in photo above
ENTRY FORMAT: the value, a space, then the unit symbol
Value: 600 rpm
